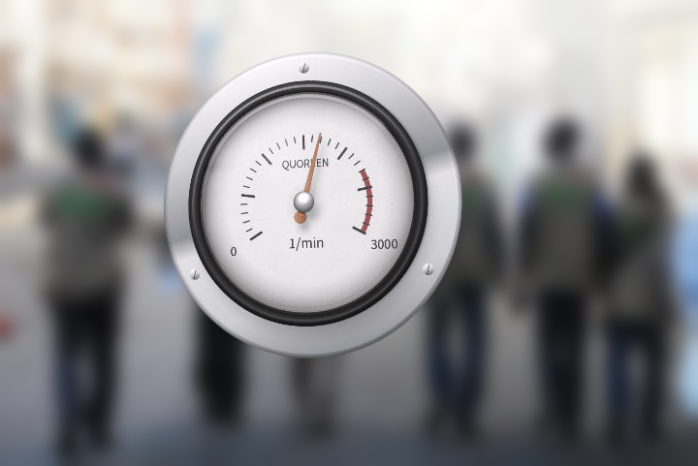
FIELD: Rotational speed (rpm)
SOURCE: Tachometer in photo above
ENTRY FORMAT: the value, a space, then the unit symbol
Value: 1700 rpm
